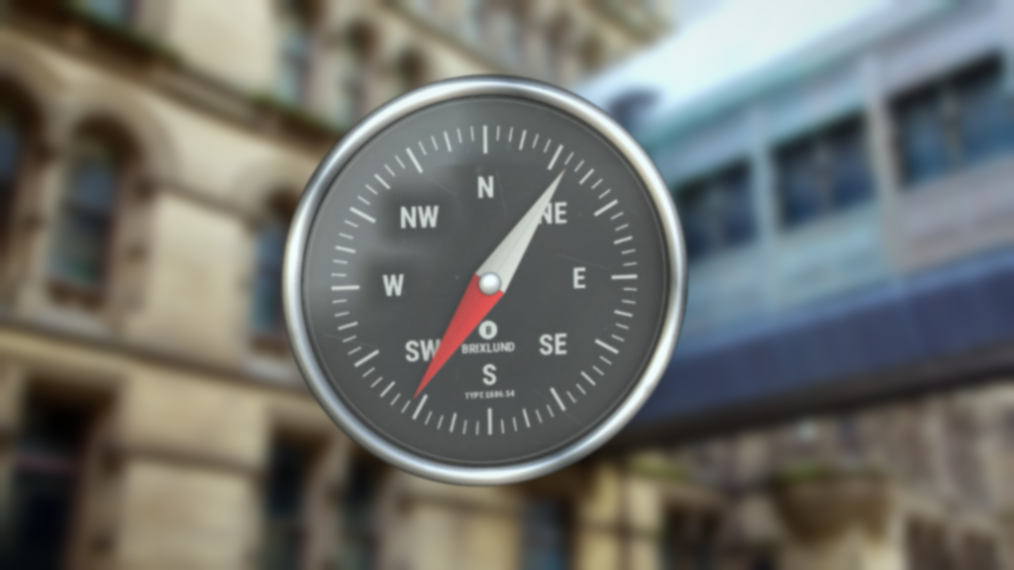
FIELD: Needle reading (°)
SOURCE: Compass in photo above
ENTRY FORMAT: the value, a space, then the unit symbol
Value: 215 °
